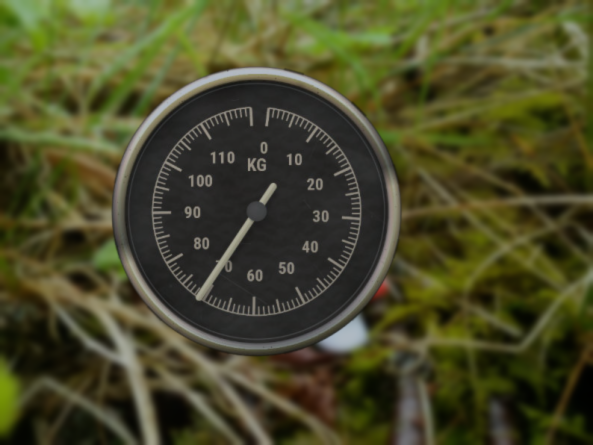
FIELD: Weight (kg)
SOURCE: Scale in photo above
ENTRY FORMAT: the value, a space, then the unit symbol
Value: 71 kg
